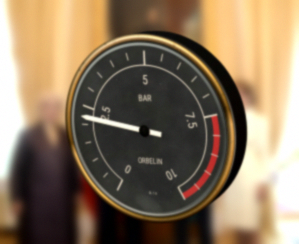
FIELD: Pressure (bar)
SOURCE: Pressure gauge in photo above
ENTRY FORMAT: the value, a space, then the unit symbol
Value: 2.25 bar
